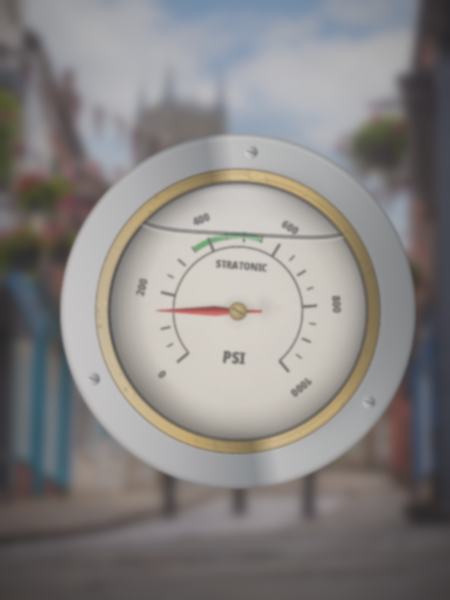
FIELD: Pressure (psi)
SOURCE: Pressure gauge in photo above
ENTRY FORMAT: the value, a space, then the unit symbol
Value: 150 psi
